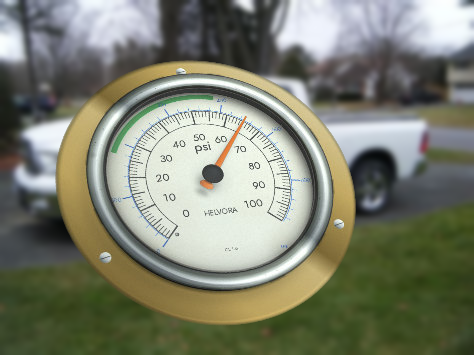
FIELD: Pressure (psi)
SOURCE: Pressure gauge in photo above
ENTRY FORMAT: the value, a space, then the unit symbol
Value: 65 psi
